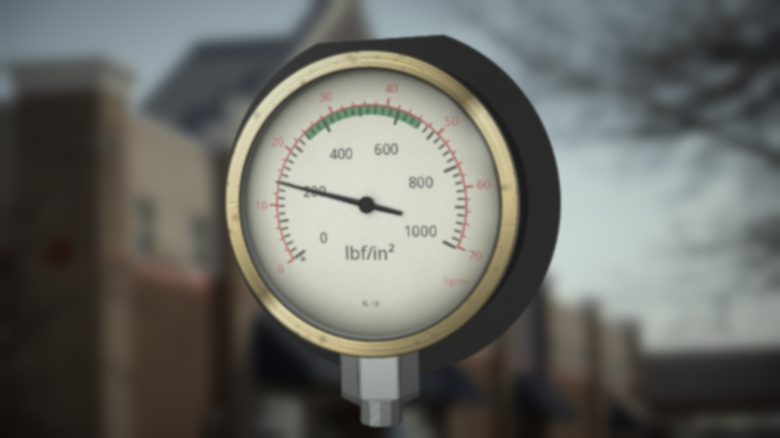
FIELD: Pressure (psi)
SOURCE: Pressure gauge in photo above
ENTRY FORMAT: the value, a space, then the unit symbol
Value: 200 psi
